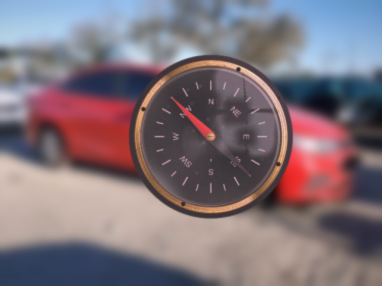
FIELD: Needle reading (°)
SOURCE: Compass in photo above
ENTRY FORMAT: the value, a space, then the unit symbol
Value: 315 °
